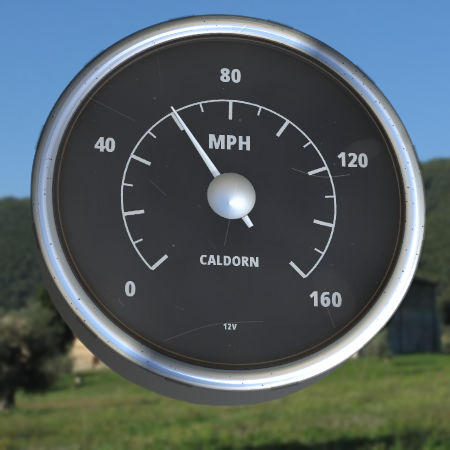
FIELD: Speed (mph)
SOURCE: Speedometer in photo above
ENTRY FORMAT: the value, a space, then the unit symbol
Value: 60 mph
